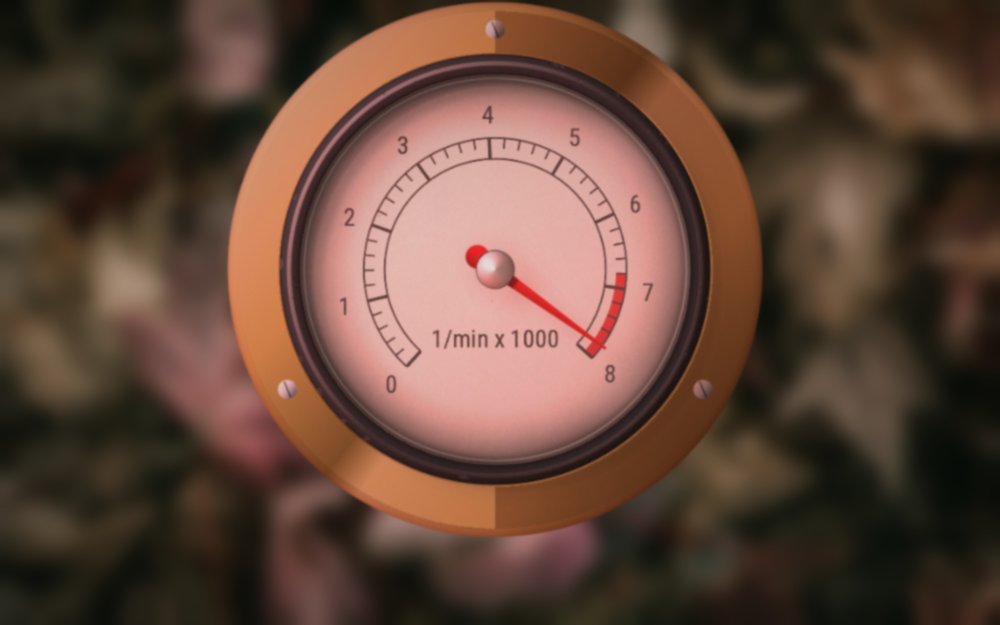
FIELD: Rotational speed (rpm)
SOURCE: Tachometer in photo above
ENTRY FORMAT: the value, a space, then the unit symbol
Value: 7800 rpm
